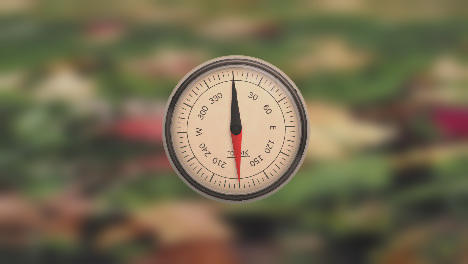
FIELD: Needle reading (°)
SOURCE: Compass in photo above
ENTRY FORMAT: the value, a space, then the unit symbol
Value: 180 °
